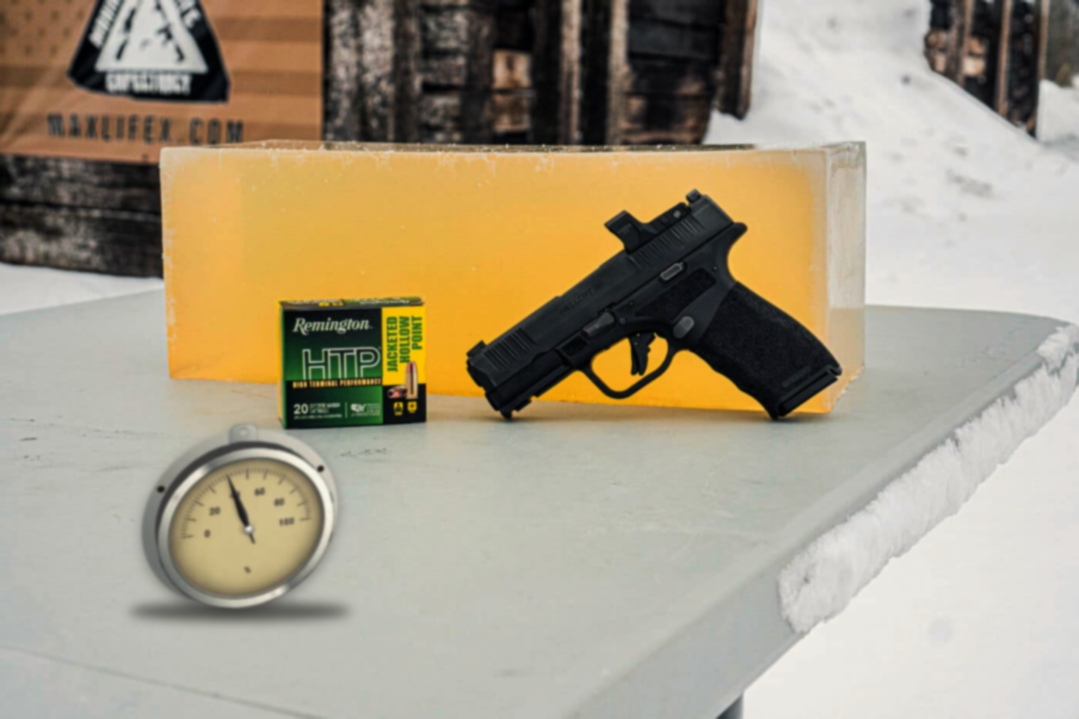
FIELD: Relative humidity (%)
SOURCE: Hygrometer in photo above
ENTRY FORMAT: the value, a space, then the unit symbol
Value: 40 %
